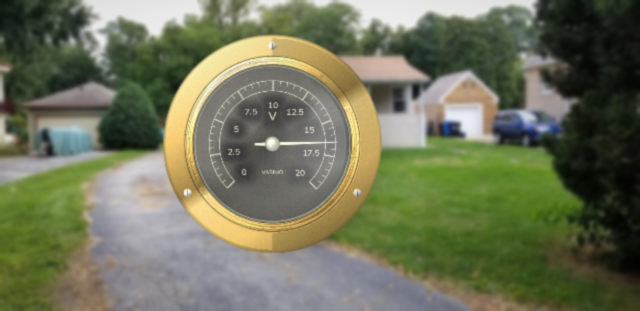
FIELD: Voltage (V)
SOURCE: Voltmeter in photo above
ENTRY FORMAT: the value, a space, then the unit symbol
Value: 16.5 V
